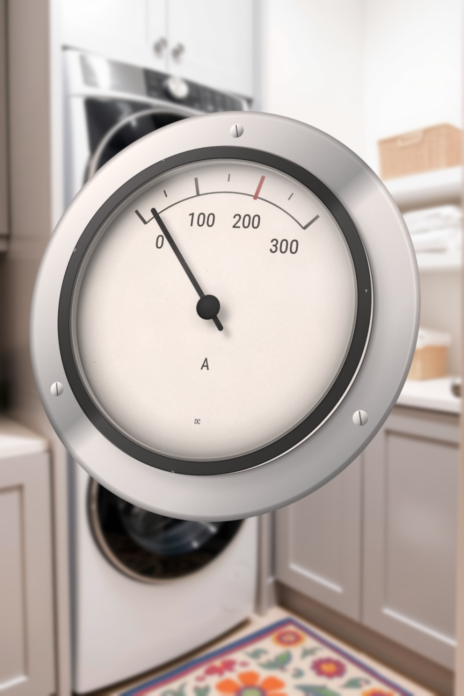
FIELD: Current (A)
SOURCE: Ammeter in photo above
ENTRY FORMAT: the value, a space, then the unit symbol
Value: 25 A
